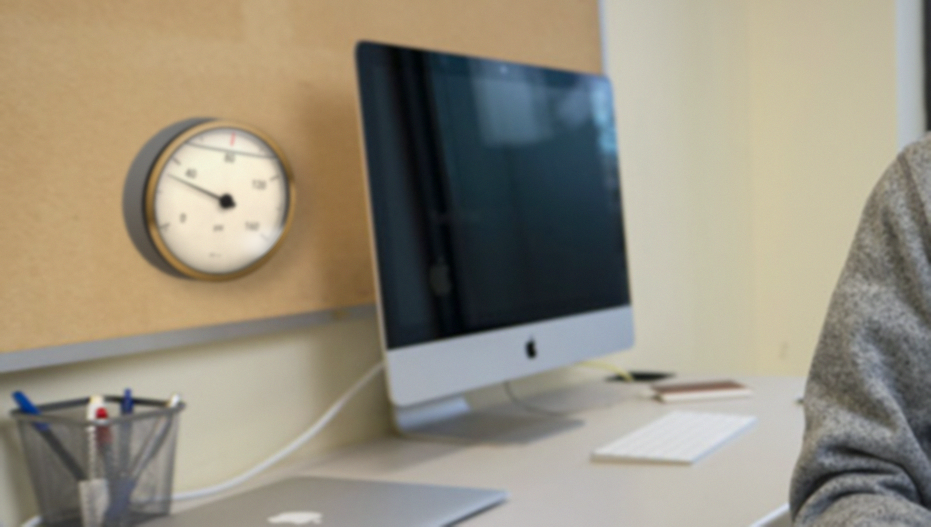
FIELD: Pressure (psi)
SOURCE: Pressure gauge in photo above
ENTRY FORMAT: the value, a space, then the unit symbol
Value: 30 psi
